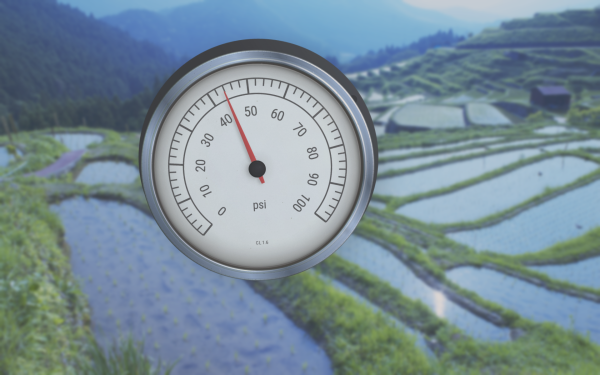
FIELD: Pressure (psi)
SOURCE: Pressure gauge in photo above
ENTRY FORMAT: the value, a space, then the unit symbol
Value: 44 psi
